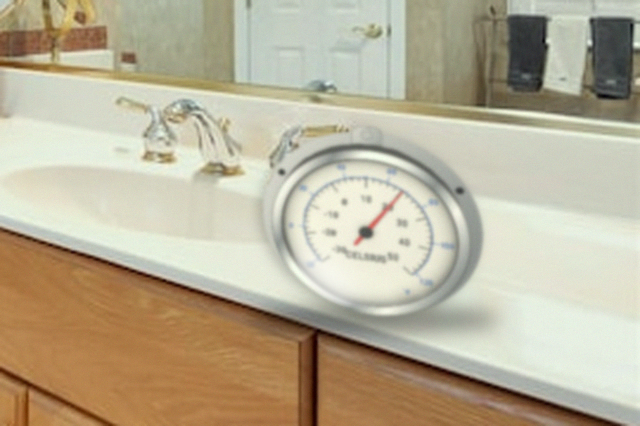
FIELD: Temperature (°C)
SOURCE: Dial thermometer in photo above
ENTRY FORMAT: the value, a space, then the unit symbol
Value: 20 °C
